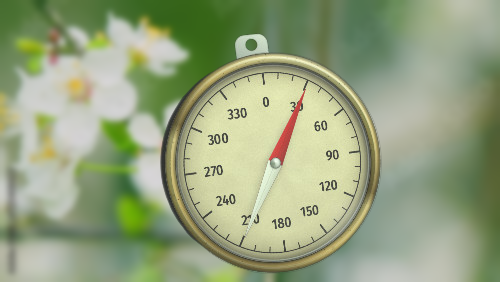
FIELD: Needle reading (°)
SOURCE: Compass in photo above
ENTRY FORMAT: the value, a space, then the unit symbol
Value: 30 °
